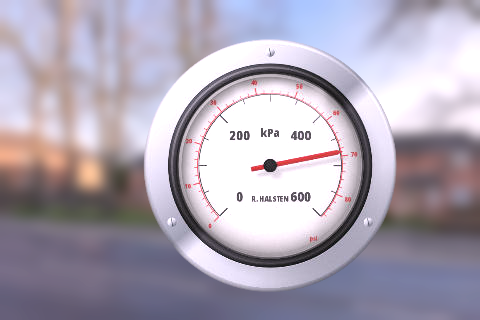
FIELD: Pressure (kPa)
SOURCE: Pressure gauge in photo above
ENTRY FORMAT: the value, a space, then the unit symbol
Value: 475 kPa
